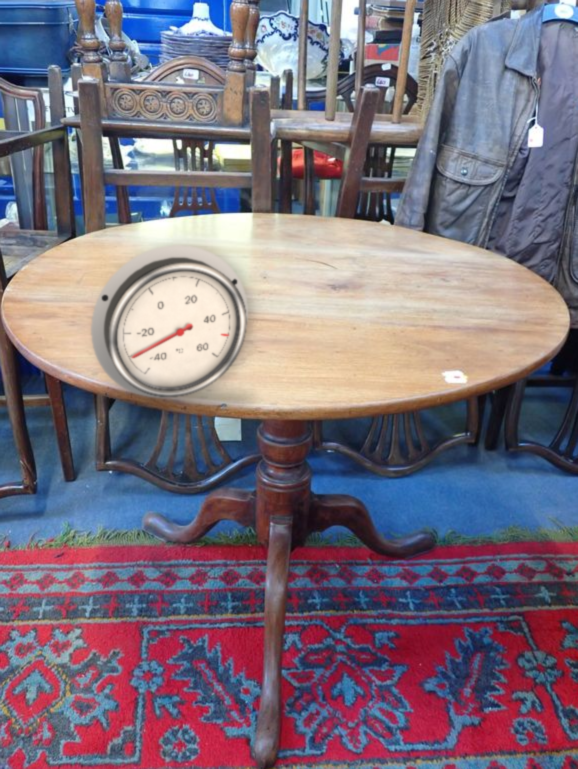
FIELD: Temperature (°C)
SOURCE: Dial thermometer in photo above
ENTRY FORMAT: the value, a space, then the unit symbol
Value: -30 °C
